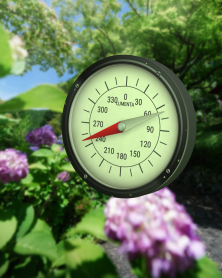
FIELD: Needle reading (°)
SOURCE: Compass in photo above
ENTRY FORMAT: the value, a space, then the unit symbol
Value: 247.5 °
